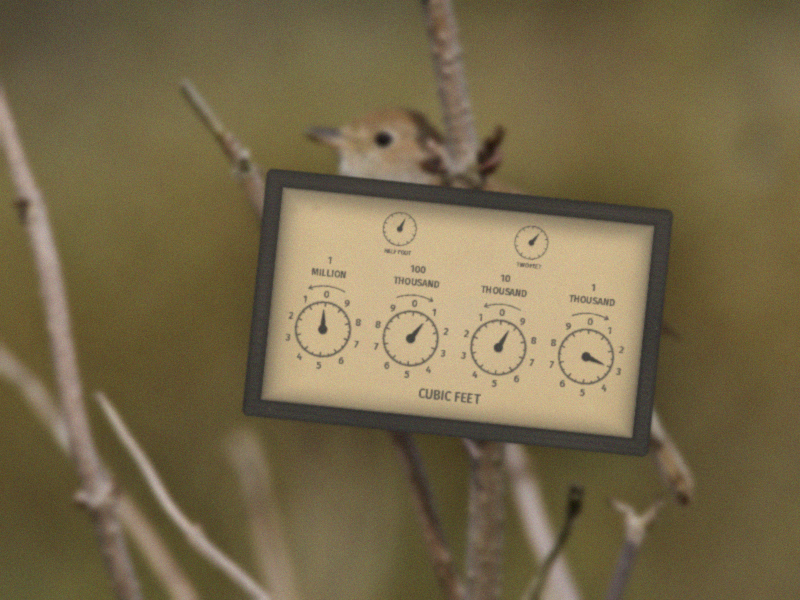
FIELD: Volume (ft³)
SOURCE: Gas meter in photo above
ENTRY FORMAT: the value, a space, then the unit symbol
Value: 9300 ft³
